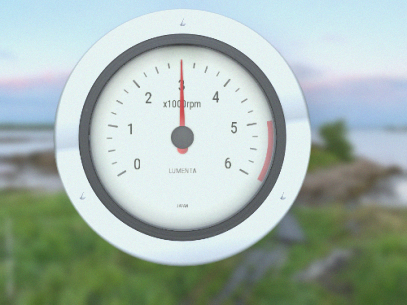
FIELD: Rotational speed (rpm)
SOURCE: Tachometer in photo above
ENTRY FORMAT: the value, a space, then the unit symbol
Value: 3000 rpm
